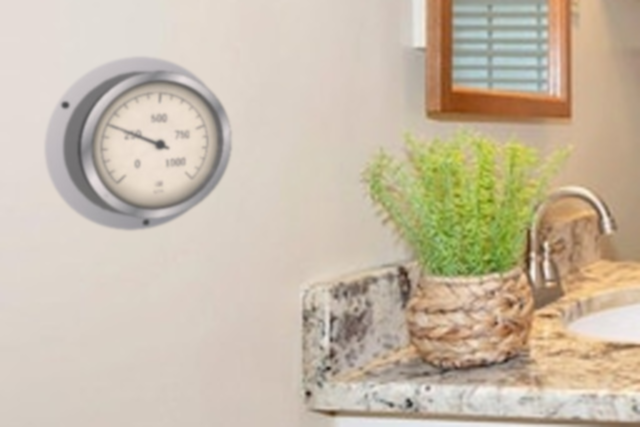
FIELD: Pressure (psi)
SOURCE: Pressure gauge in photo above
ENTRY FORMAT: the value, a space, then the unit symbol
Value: 250 psi
